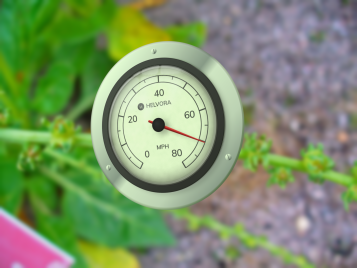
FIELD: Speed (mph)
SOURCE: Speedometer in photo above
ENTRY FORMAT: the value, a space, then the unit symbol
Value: 70 mph
